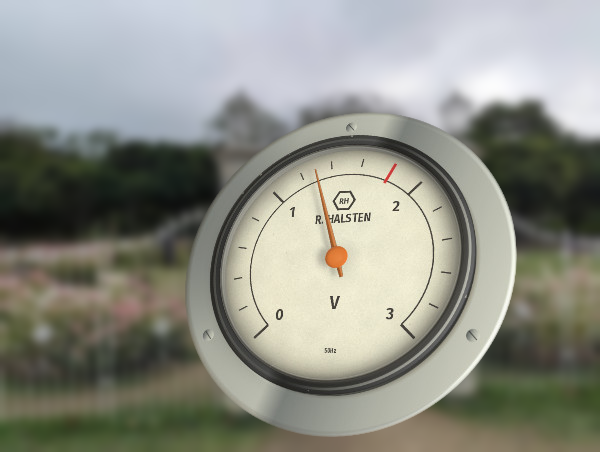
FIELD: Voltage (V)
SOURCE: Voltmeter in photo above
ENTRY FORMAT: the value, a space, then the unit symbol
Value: 1.3 V
